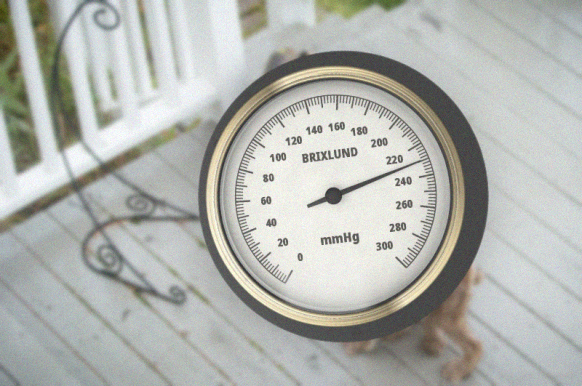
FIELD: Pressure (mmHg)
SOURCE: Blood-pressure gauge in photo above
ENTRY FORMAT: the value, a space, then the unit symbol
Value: 230 mmHg
